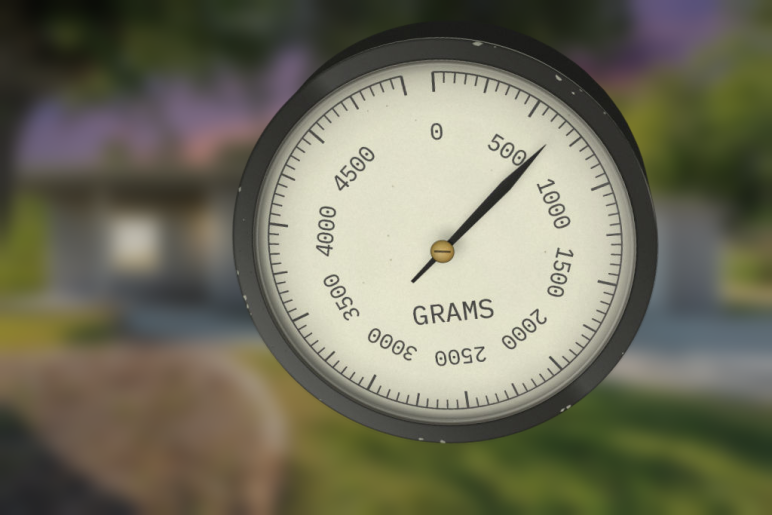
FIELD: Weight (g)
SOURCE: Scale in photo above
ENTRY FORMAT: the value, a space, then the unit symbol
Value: 650 g
